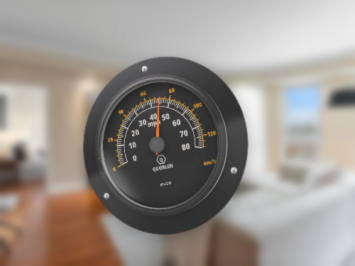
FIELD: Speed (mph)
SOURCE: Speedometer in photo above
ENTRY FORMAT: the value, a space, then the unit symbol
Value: 45 mph
